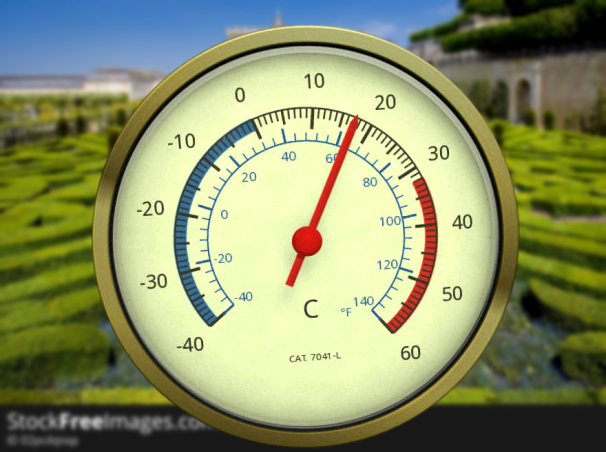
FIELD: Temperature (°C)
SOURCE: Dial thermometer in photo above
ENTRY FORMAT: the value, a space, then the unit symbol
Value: 17 °C
